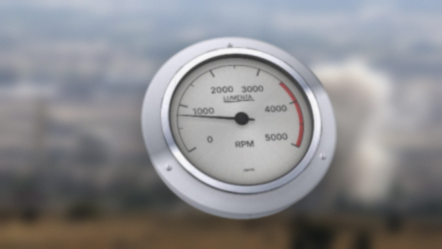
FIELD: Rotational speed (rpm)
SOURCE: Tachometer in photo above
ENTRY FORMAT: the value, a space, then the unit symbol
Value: 750 rpm
